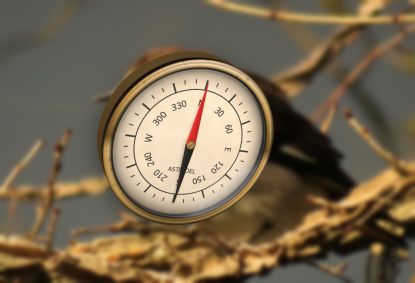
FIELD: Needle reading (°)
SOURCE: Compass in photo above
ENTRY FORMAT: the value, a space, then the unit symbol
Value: 0 °
